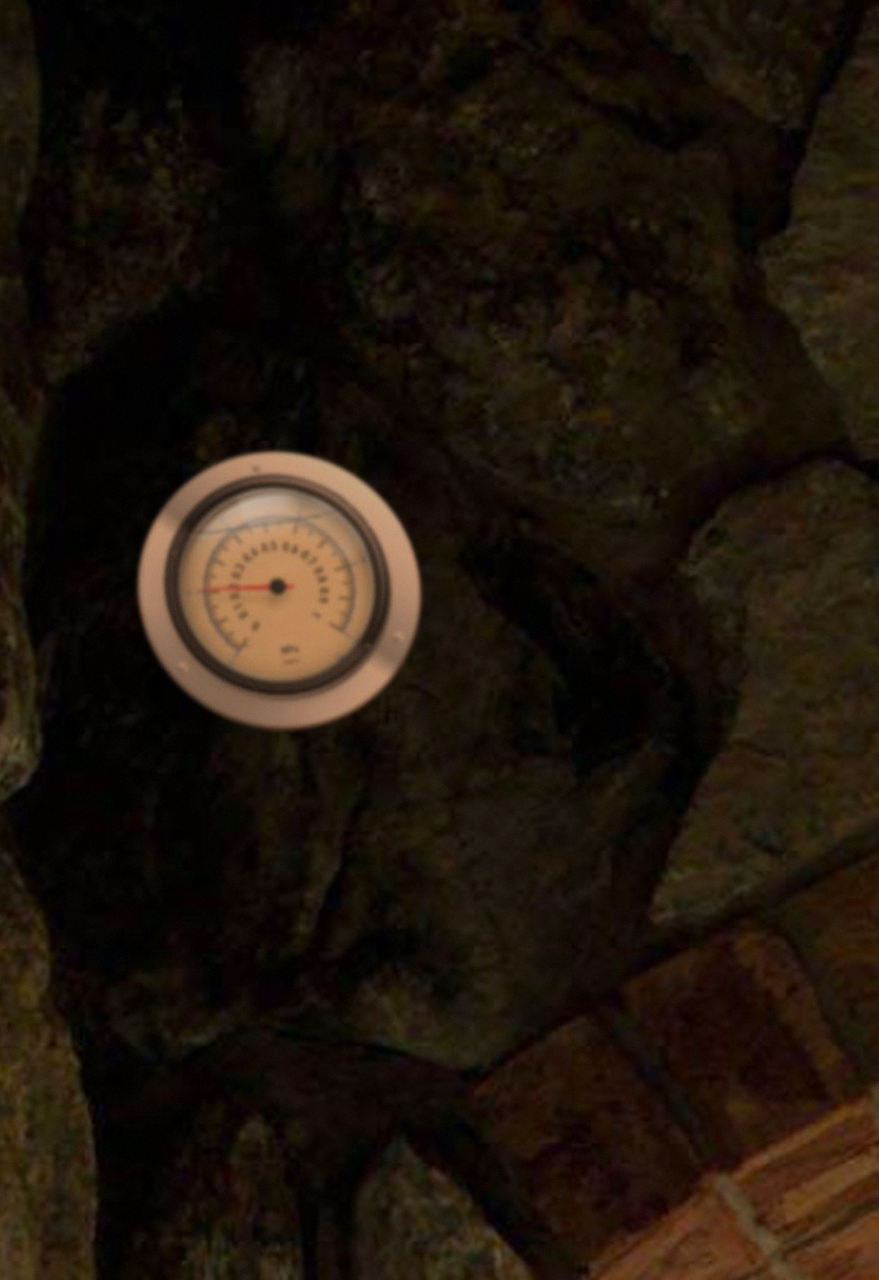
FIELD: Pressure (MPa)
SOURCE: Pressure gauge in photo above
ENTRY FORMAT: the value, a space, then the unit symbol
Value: 0.2 MPa
